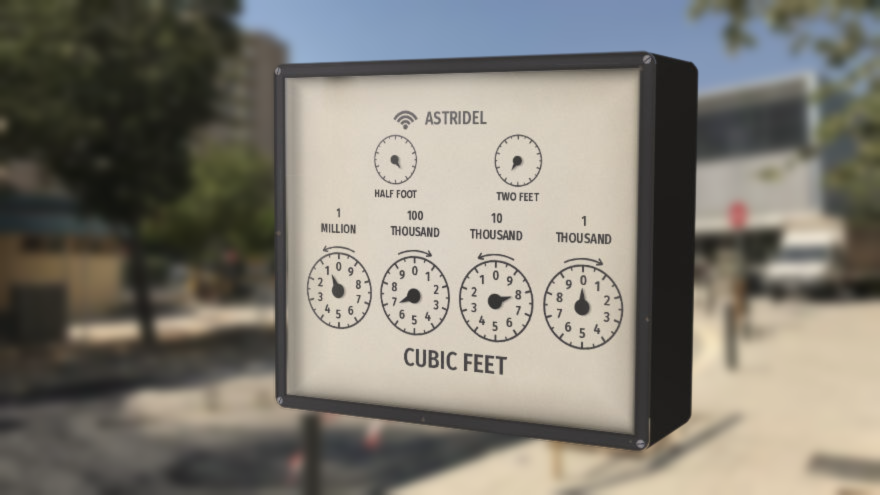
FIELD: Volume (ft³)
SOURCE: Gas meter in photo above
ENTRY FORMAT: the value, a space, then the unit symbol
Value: 68000 ft³
